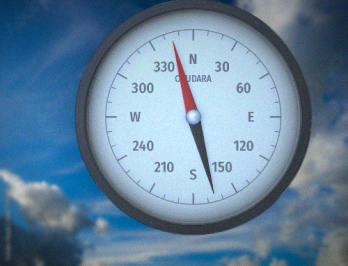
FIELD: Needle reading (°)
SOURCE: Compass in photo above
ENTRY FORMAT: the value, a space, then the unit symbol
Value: 345 °
